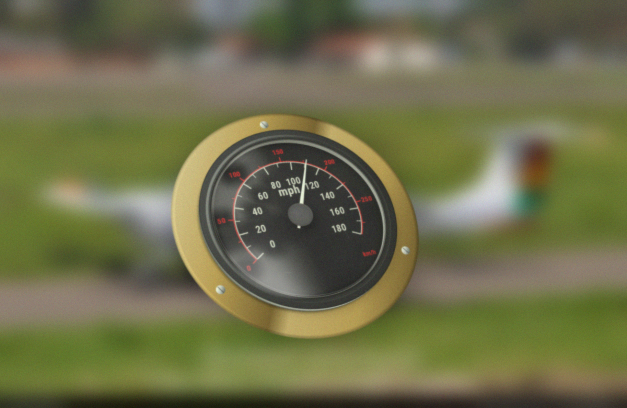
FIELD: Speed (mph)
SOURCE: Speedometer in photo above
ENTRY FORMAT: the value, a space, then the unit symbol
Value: 110 mph
